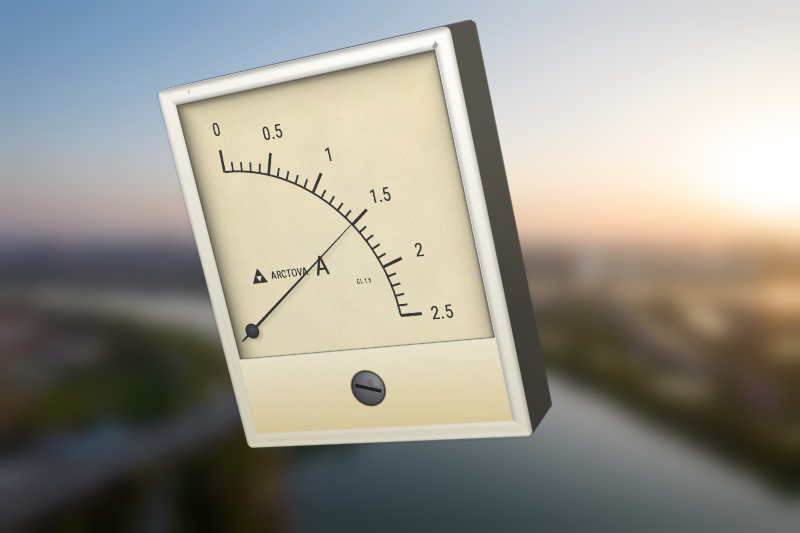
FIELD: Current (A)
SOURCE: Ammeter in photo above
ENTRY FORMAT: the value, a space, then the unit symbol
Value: 1.5 A
